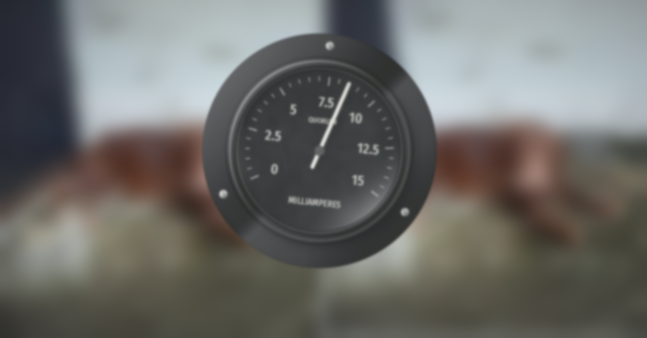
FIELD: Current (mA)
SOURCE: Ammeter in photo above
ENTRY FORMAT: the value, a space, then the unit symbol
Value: 8.5 mA
